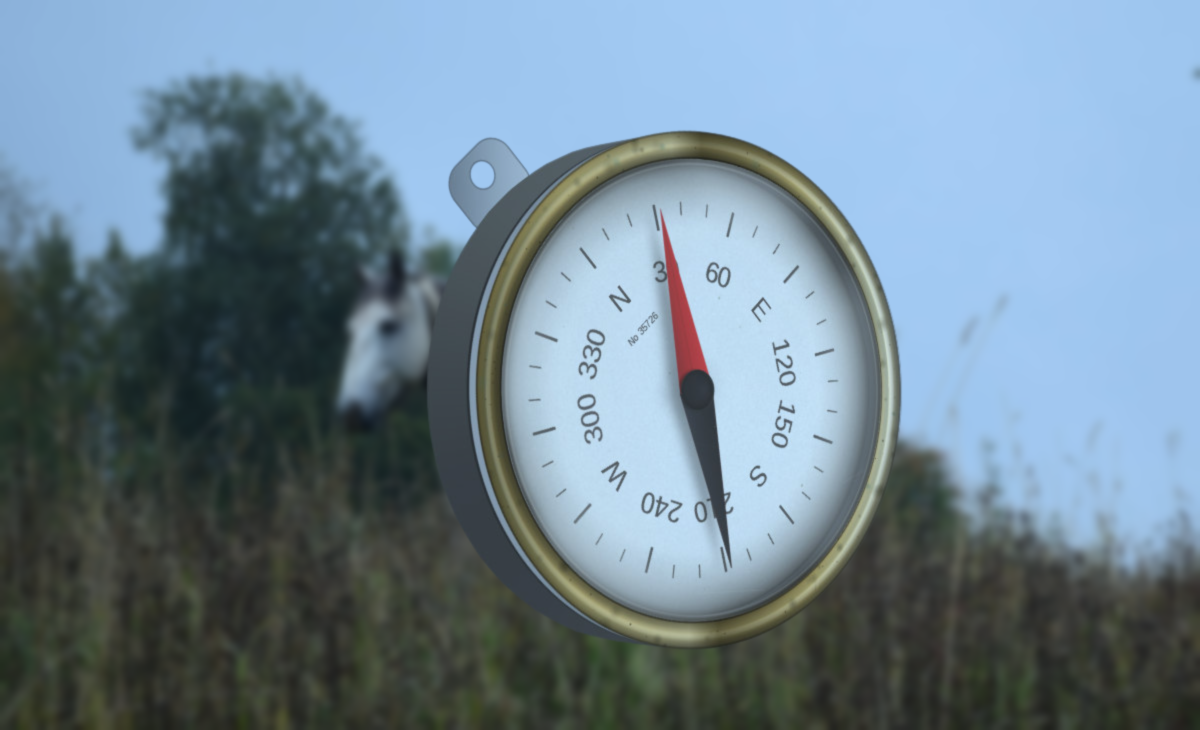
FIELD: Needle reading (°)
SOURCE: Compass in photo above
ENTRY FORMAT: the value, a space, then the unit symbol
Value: 30 °
